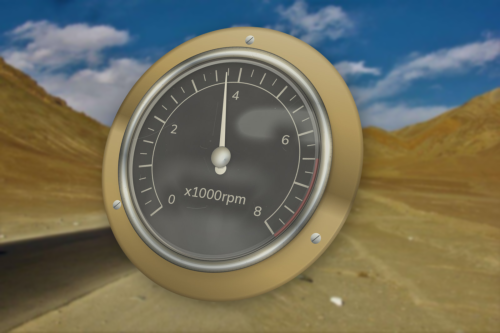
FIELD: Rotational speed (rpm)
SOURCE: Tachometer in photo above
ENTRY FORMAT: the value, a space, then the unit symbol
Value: 3750 rpm
